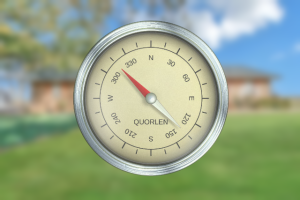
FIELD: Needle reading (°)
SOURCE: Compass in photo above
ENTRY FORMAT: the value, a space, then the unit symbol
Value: 315 °
